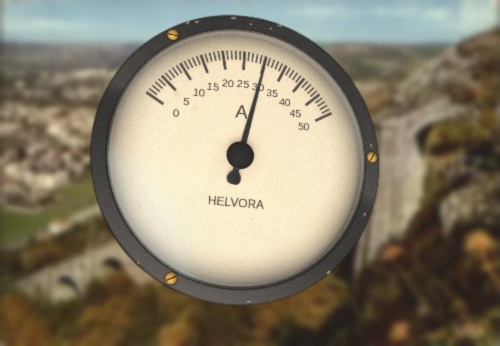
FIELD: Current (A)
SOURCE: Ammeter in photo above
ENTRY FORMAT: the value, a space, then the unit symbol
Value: 30 A
